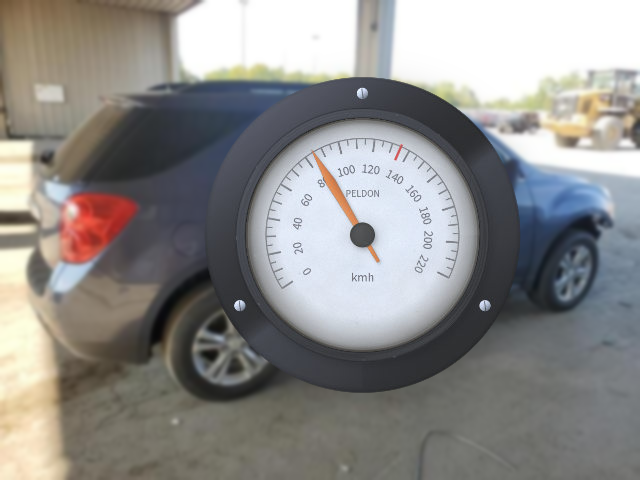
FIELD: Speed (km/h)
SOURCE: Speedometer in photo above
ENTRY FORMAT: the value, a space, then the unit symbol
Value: 85 km/h
